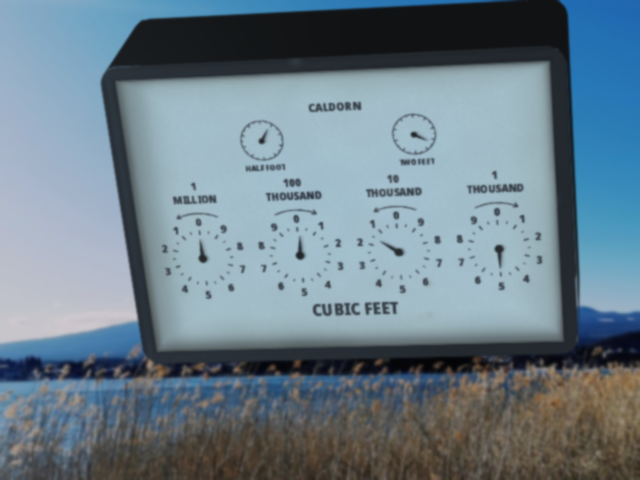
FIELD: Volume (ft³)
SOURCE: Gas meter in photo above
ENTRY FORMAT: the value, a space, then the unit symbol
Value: 1500 ft³
